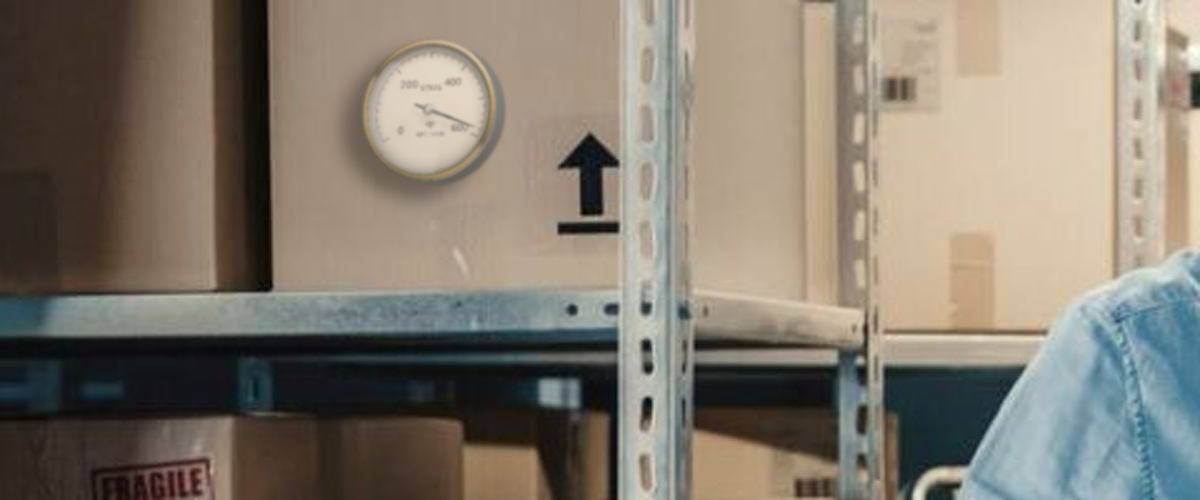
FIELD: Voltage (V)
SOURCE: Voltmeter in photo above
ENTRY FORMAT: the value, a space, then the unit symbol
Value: 580 V
